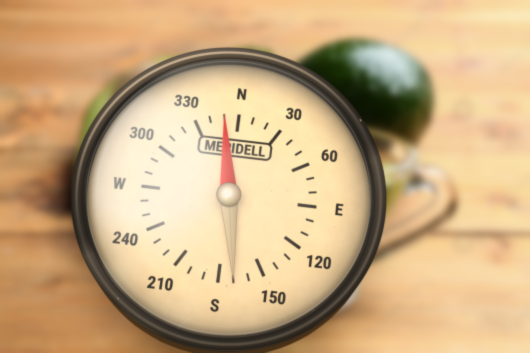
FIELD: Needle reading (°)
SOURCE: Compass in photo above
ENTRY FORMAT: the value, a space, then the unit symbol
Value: 350 °
